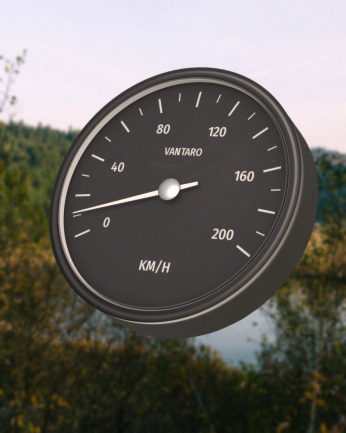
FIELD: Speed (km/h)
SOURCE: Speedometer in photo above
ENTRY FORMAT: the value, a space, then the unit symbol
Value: 10 km/h
